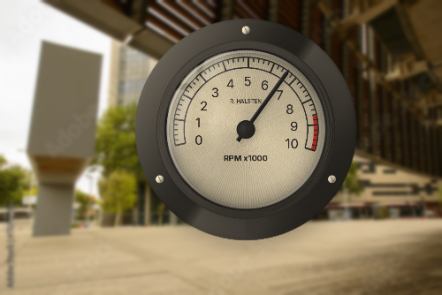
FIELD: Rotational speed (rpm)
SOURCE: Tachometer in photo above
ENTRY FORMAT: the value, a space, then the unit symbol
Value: 6600 rpm
